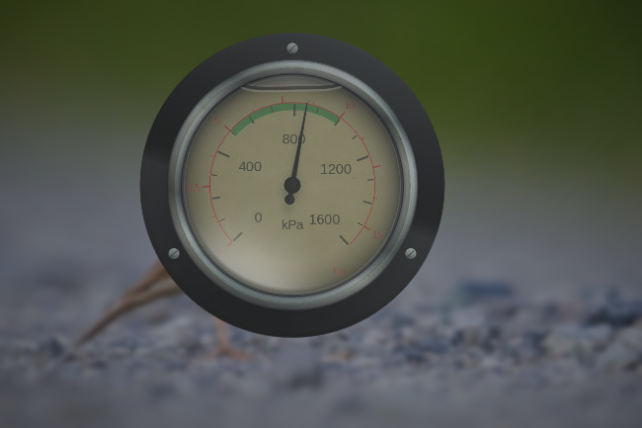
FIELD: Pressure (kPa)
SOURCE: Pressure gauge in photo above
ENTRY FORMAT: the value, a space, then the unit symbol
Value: 850 kPa
